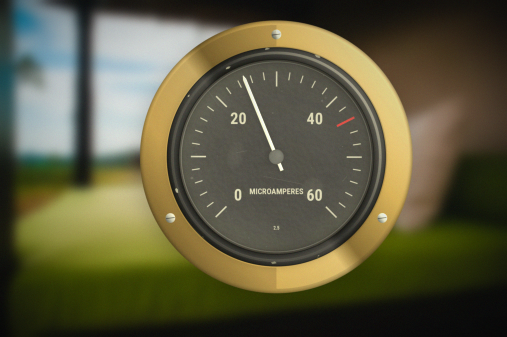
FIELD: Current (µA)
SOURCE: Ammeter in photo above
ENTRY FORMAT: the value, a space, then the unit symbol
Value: 25 µA
